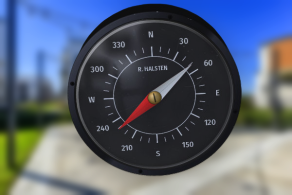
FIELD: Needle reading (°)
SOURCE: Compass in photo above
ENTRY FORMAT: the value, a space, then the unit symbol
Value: 230 °
